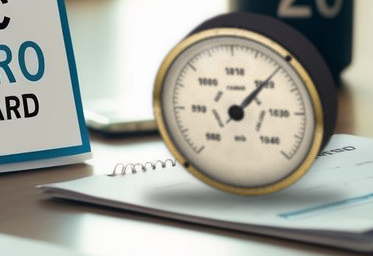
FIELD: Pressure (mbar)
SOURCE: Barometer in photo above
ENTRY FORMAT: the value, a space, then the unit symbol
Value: 1020 mbar
